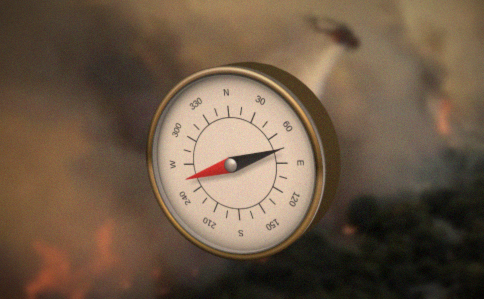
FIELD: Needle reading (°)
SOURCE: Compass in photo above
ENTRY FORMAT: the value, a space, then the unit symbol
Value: 255 °
